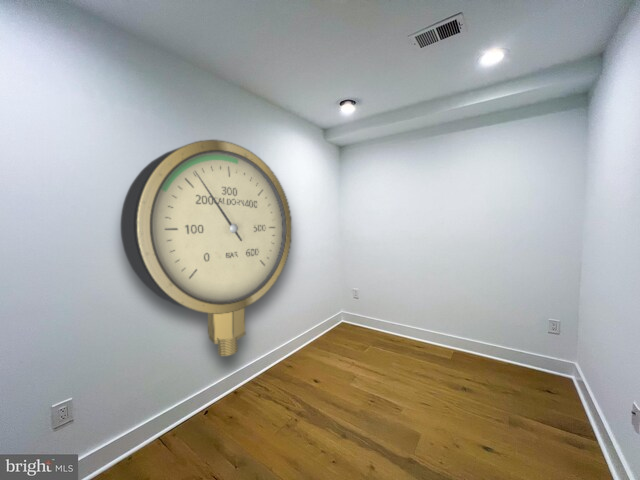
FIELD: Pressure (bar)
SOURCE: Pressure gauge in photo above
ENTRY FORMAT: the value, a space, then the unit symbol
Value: 220 bar
